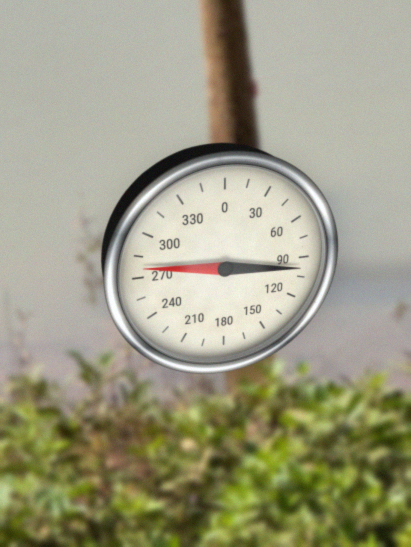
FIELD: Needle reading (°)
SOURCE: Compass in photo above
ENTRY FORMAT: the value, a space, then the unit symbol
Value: 277.5 °
